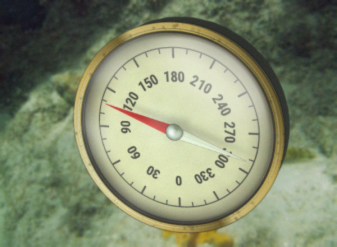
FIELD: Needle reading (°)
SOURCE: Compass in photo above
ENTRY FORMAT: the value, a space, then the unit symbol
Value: 110 °
